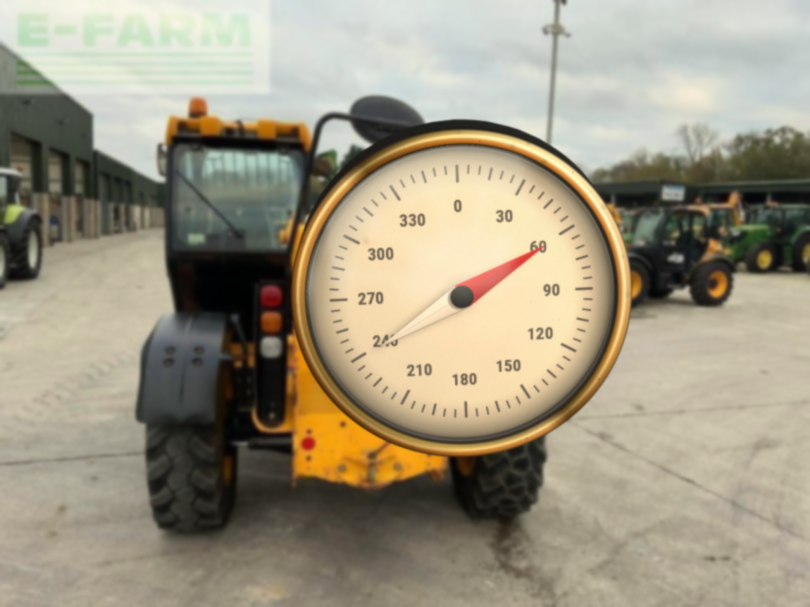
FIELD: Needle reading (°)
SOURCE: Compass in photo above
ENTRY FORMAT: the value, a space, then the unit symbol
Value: 60 °
